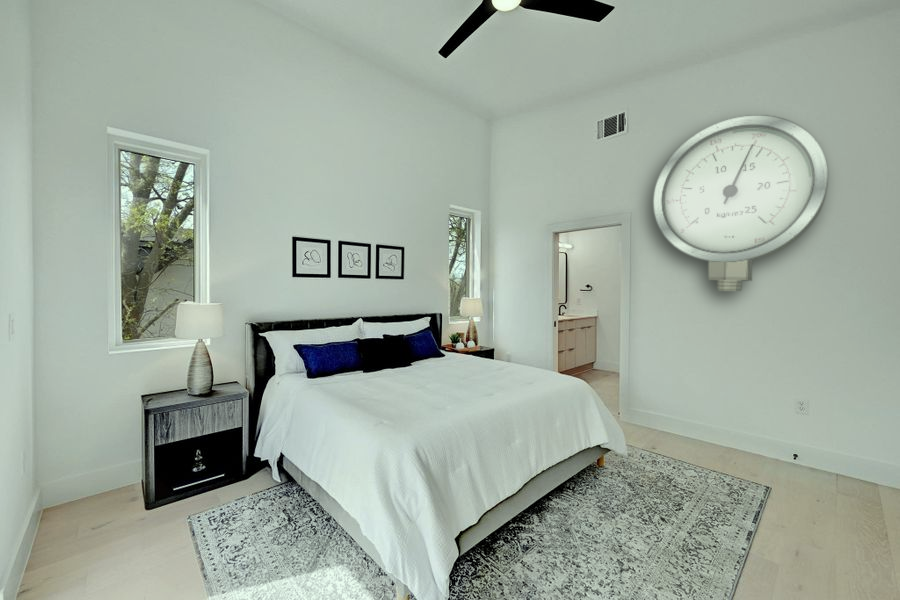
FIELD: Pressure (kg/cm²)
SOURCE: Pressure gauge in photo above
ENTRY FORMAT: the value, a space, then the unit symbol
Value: 14 kg/cm²
